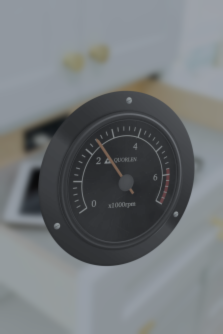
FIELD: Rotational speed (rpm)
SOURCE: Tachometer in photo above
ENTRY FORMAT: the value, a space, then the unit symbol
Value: 2400 rpm
